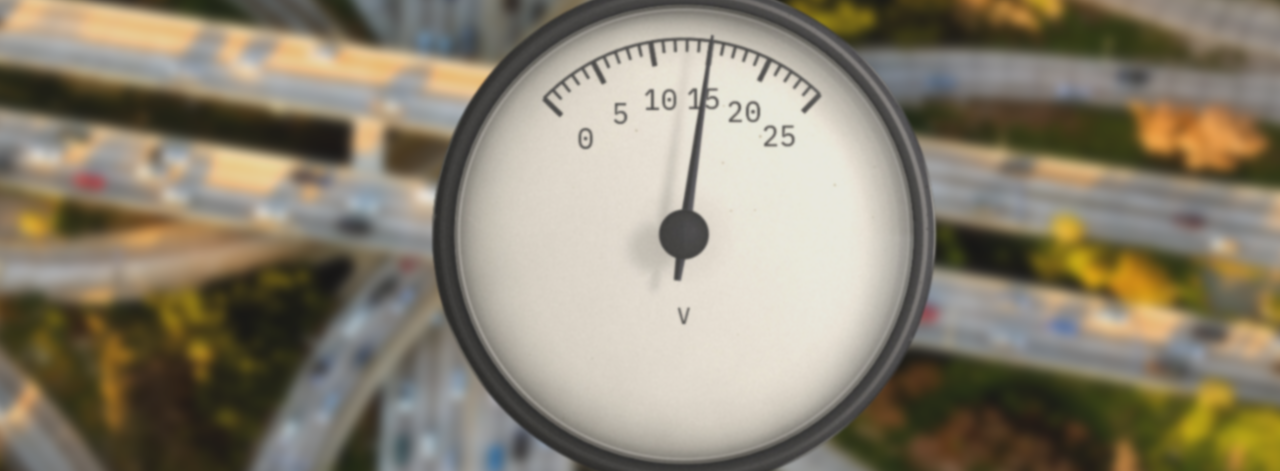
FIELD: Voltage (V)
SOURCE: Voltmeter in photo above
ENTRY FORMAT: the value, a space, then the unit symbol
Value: 15 V
